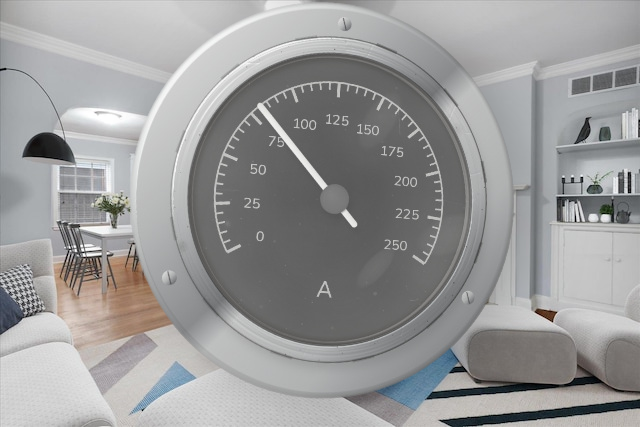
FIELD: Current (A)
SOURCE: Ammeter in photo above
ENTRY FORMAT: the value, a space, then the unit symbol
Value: 80 A
